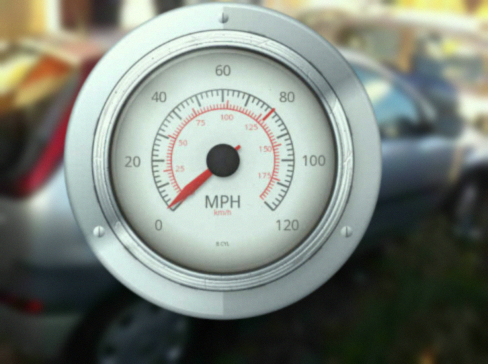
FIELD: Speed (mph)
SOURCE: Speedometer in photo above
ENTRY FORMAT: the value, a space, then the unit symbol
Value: 2 mph
